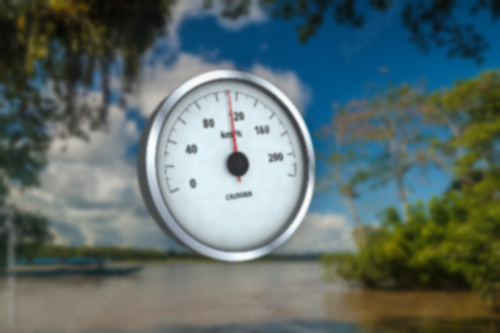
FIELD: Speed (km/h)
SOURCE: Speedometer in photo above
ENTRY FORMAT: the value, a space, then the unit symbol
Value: 110 km/h
